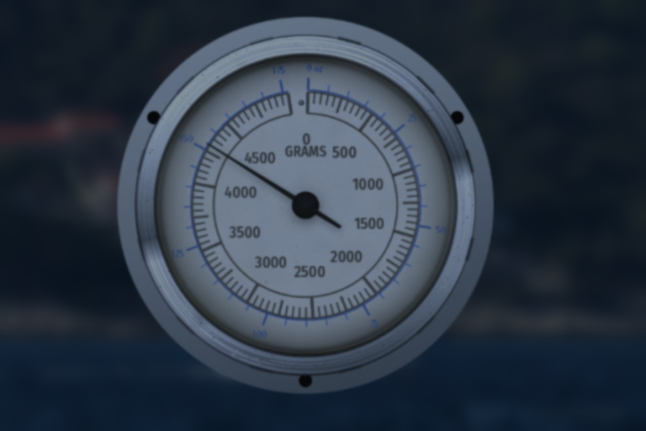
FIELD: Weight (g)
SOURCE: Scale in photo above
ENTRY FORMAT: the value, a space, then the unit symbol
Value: 4300 g
